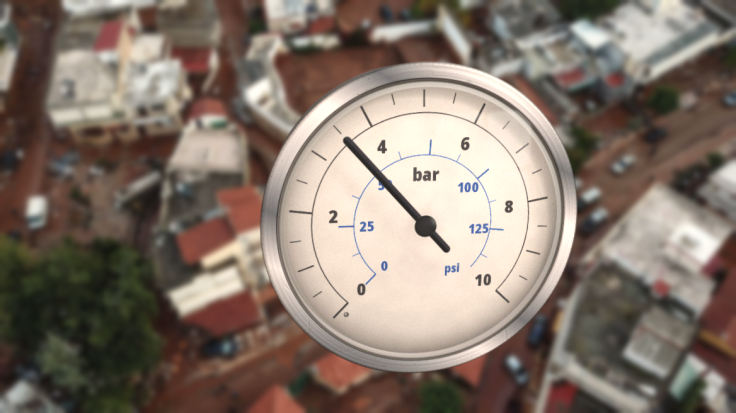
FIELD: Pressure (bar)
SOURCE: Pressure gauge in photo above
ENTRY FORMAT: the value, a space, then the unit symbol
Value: 3.5 bar
